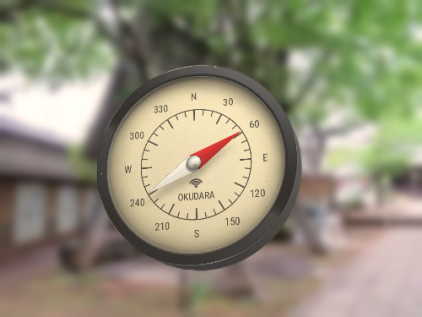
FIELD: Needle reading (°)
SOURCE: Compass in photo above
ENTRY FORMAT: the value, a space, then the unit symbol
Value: 60 °
